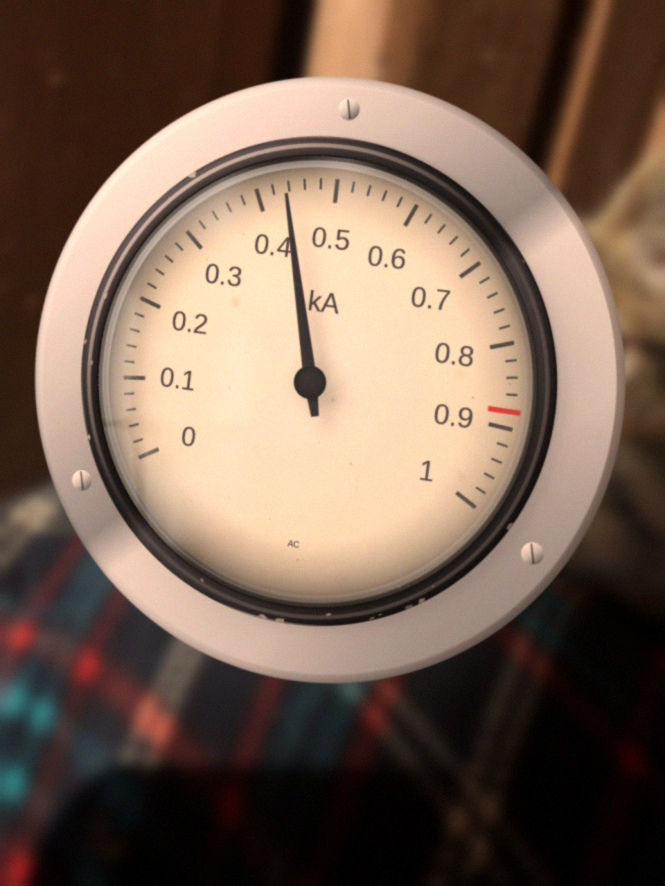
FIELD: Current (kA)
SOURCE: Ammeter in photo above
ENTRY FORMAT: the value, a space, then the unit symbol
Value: 0.44 kA
